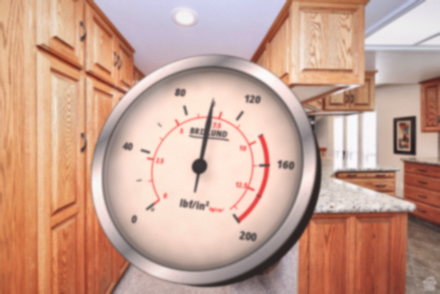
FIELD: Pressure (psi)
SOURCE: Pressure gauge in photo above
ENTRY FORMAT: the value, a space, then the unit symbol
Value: 100 psi
